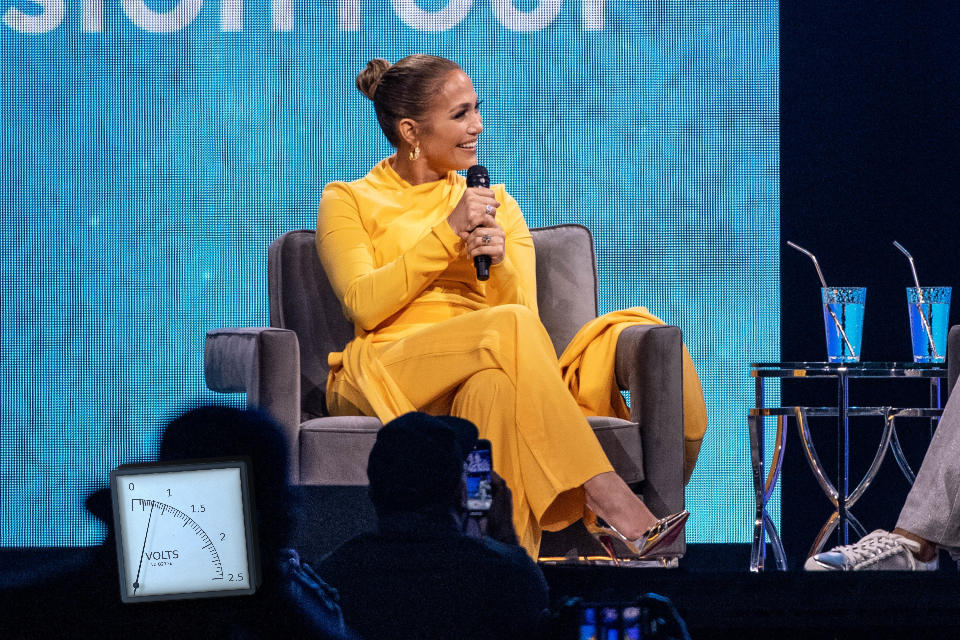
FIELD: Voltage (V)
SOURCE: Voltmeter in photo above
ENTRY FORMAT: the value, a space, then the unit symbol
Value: 0.75 V
